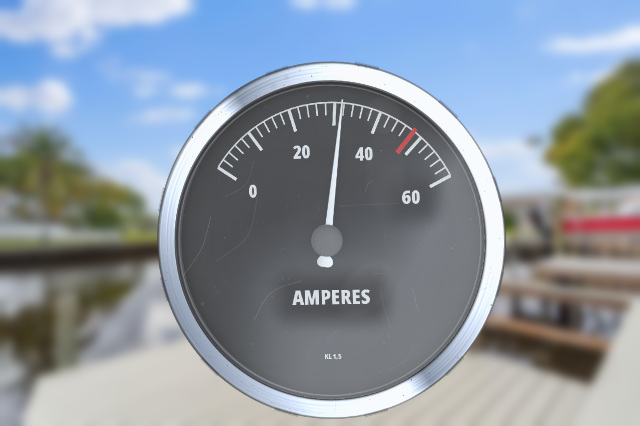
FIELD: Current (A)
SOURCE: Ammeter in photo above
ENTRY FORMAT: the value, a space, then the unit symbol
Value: 32 A
